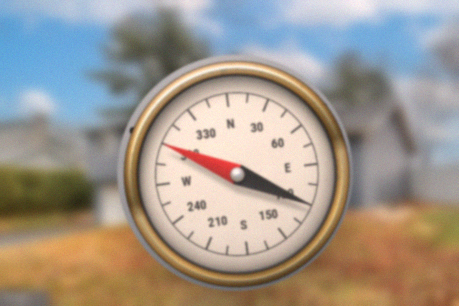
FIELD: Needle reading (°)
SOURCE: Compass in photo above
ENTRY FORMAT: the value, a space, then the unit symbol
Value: 300 °
